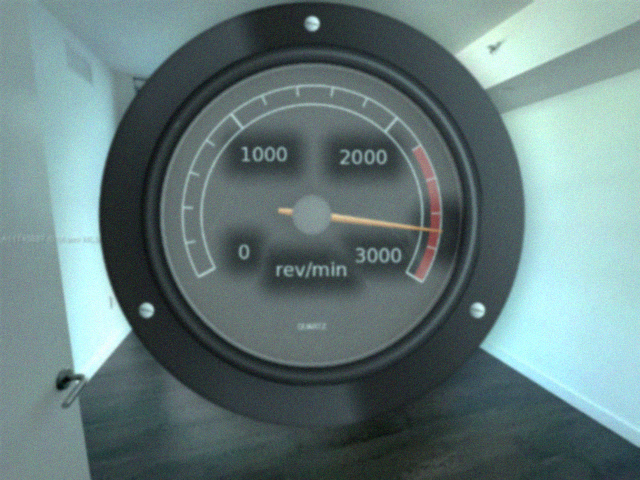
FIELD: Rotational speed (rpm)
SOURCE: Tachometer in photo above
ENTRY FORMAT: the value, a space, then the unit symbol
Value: 2700 rpm
